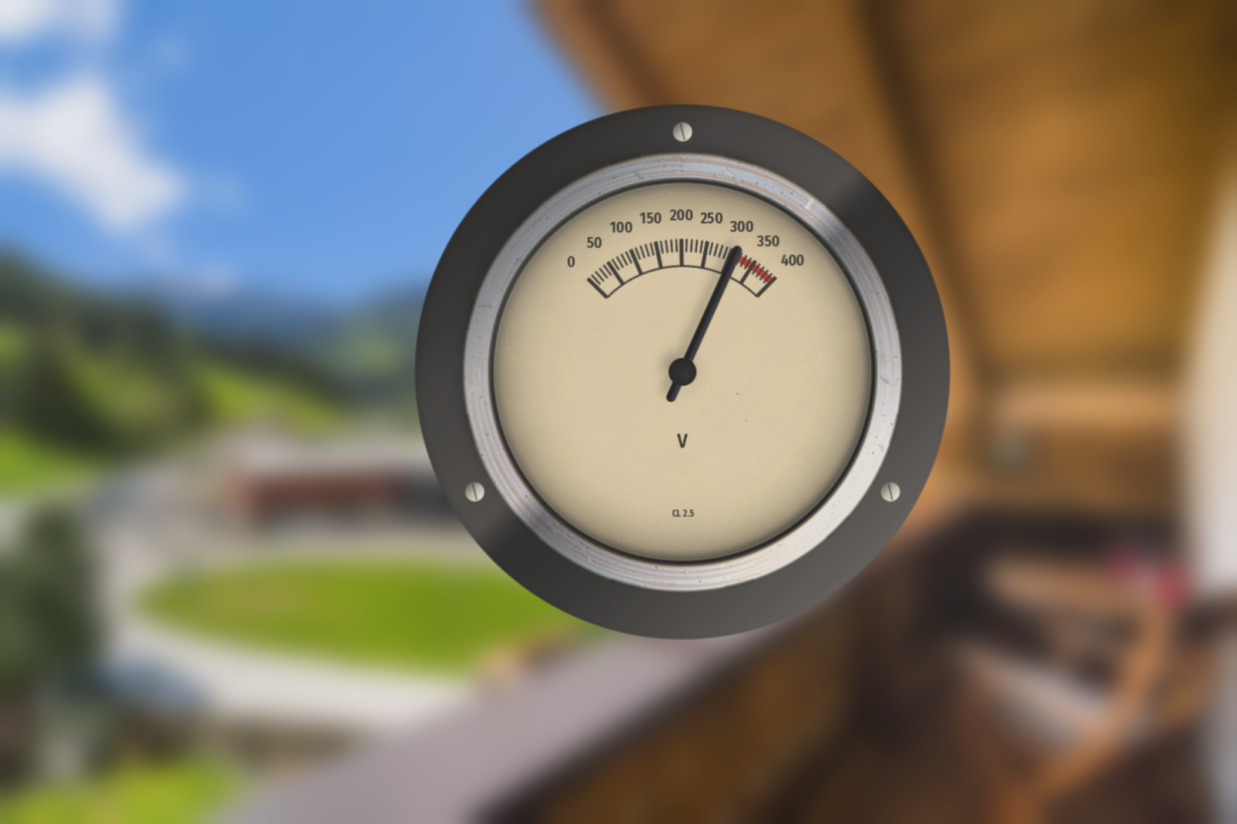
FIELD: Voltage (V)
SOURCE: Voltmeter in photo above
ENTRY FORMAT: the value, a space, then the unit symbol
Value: 310 V
